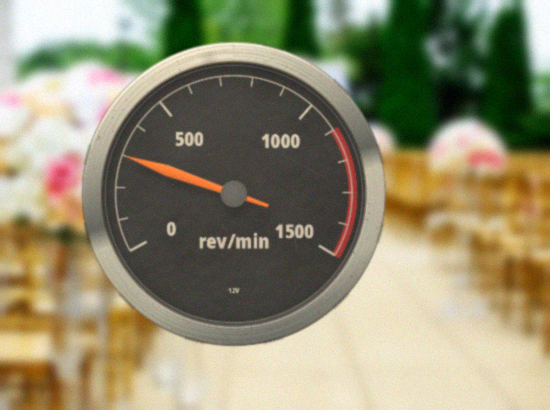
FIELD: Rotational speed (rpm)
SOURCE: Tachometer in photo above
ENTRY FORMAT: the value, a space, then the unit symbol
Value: 300 rpm
